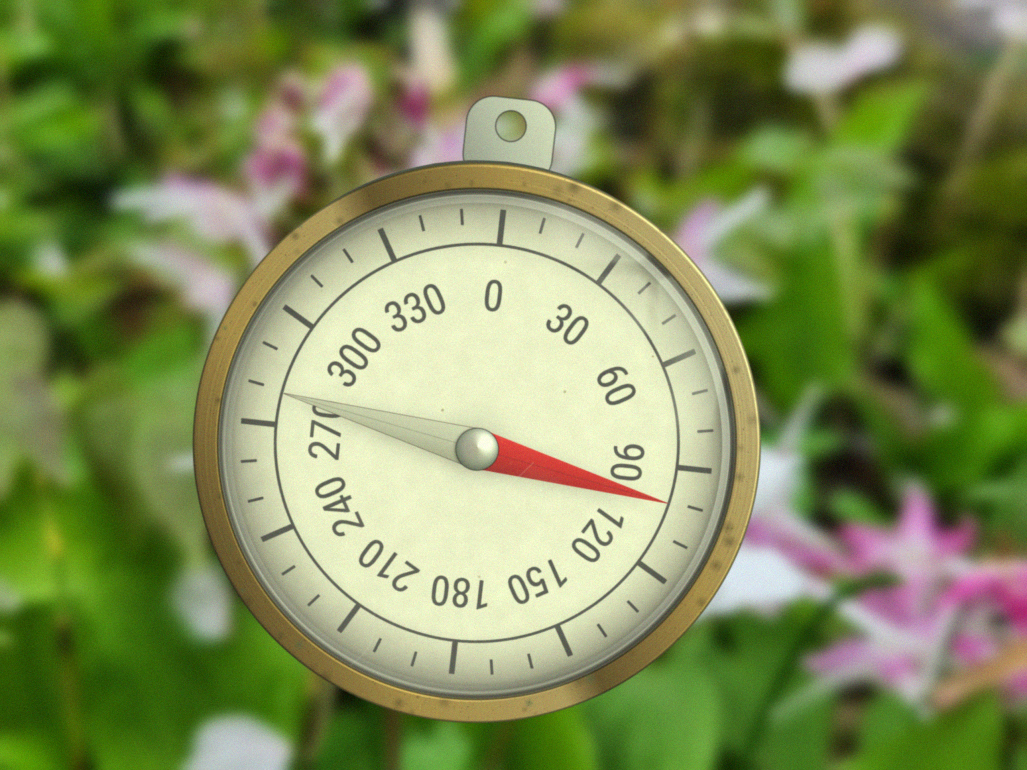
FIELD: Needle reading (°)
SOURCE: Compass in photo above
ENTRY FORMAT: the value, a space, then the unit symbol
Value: 100 °
